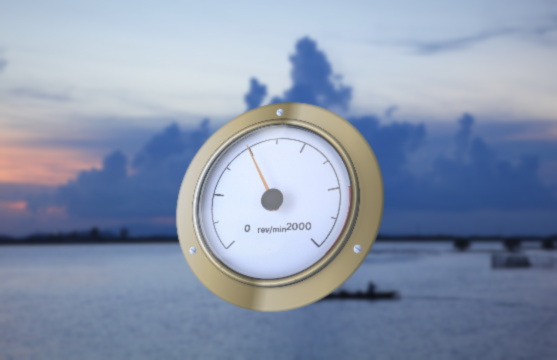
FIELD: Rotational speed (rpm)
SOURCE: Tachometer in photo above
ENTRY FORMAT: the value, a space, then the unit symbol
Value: 800 rpm
